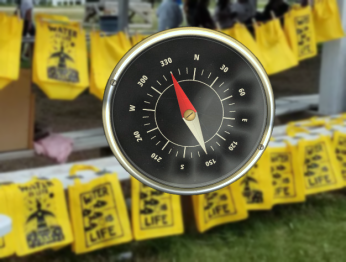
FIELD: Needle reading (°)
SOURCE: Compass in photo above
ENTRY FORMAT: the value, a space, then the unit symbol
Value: 330 °
